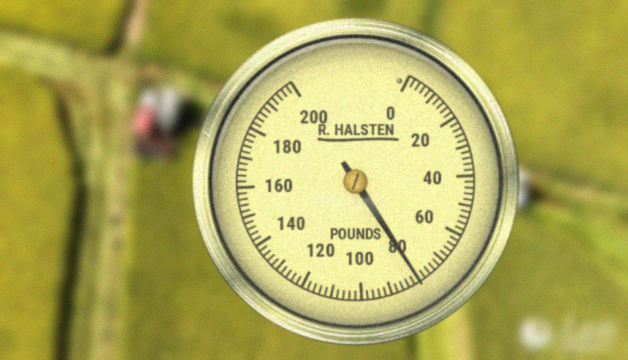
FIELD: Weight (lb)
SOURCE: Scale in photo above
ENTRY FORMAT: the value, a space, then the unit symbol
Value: 80 lb
